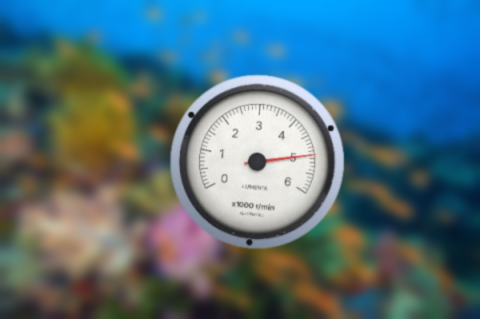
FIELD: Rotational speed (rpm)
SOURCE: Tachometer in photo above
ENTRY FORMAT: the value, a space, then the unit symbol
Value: 5000 rpm
